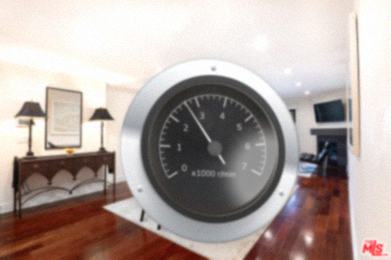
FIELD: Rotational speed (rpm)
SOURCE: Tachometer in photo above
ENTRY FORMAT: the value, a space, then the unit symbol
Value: 2600 rpm
